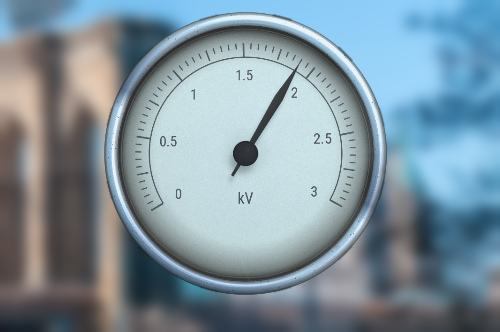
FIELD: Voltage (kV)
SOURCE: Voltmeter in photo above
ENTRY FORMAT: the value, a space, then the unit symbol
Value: 1.9 kV
